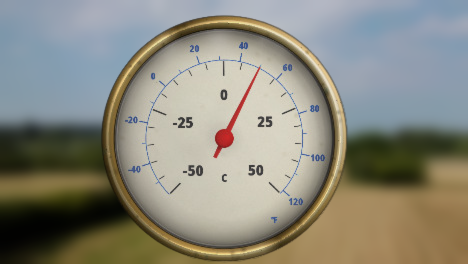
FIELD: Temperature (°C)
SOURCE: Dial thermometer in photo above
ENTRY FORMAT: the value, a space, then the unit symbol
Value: 10 °C
